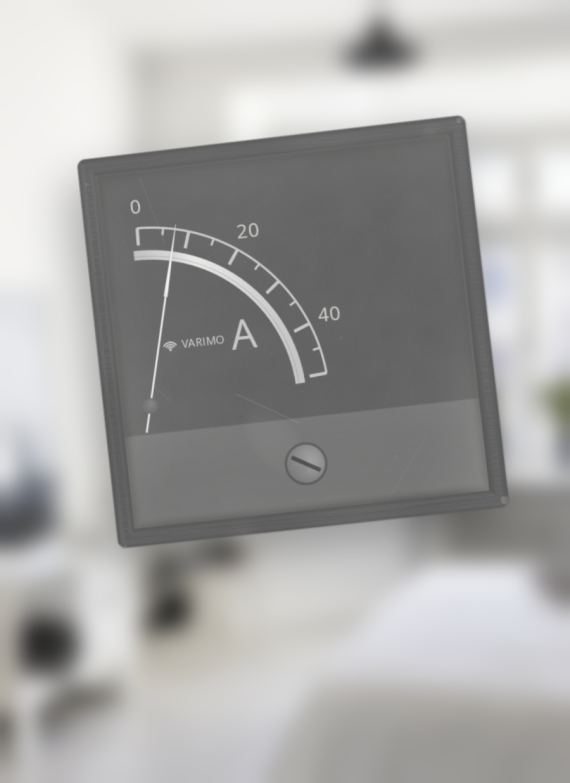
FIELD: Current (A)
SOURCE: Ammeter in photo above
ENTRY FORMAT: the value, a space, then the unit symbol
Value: 7.5 A
